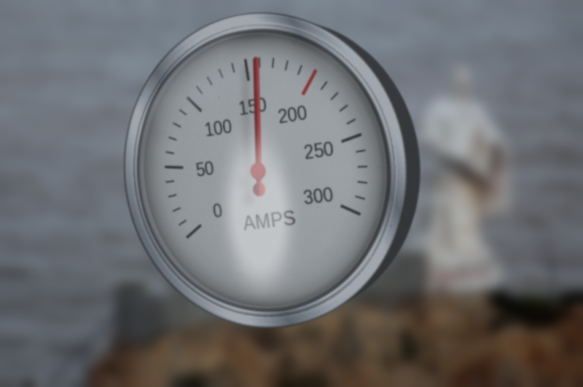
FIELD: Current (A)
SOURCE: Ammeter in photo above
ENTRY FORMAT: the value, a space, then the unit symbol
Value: 160 A
